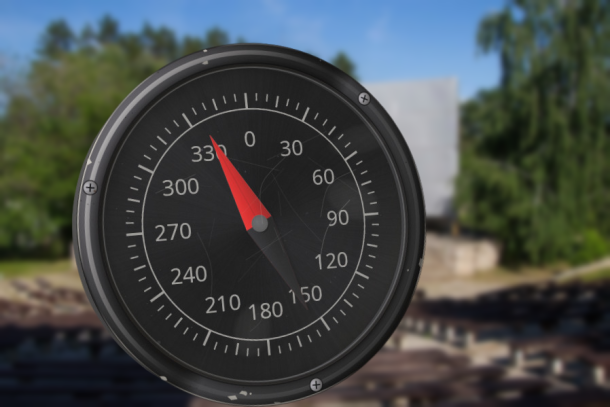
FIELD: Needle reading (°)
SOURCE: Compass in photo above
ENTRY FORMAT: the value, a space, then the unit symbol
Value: 335 °
